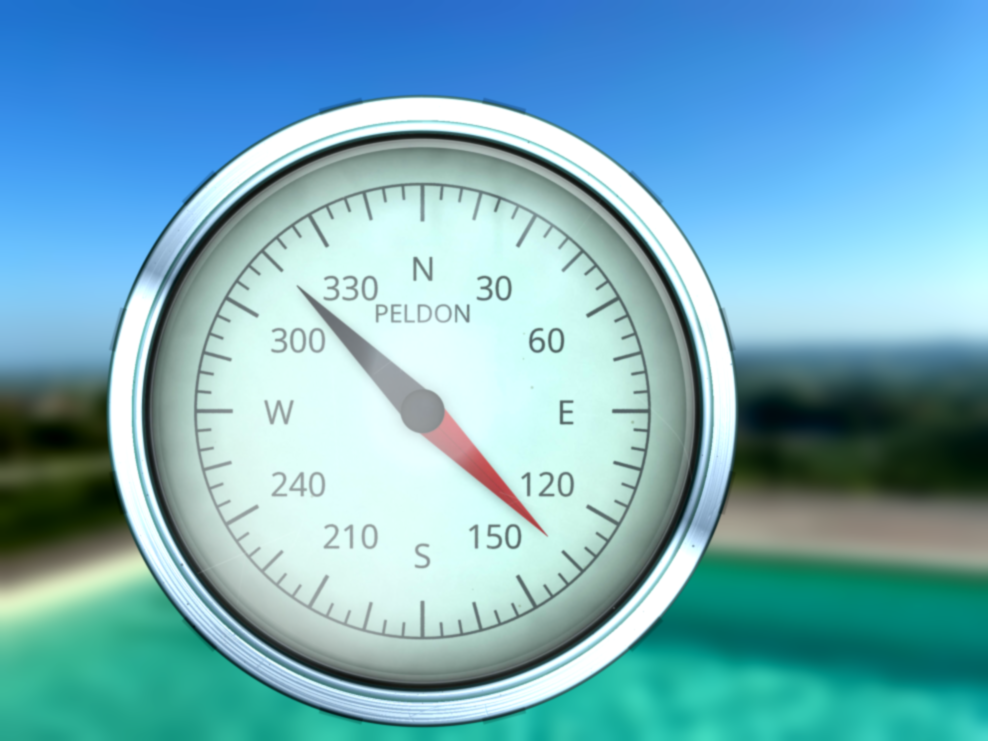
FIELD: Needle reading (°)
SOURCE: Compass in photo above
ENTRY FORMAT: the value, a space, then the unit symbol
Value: 135 °
